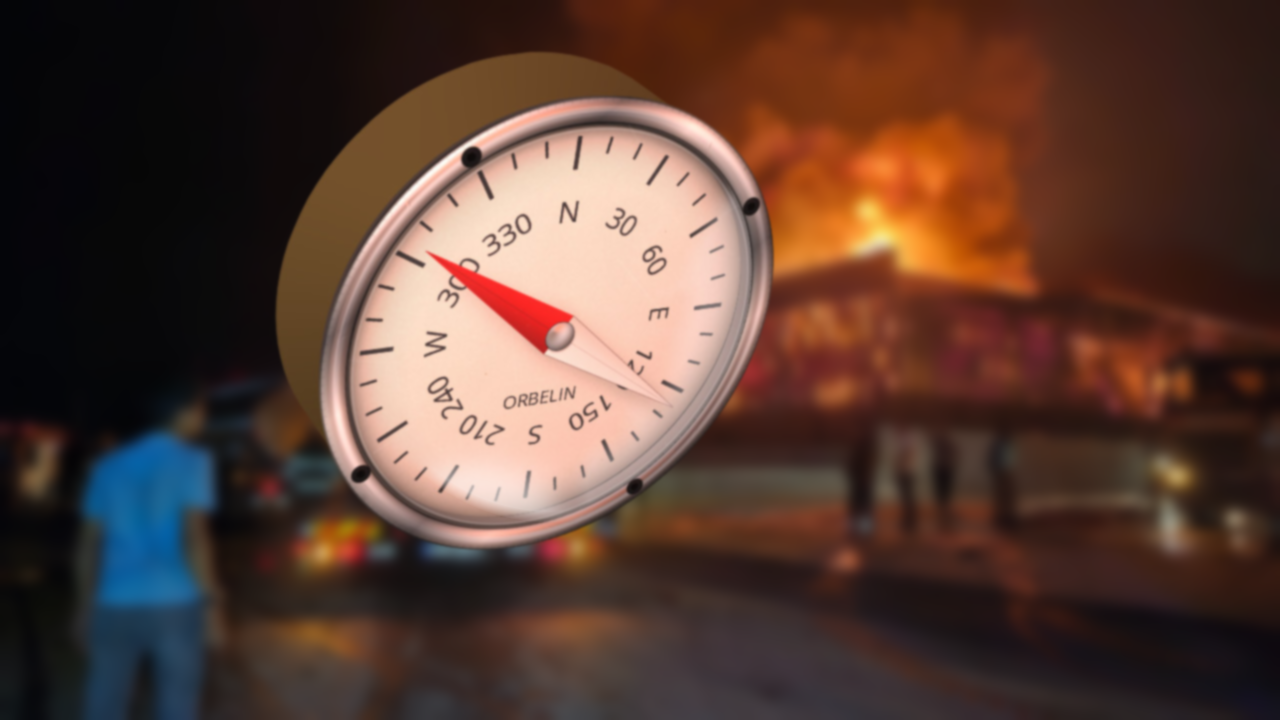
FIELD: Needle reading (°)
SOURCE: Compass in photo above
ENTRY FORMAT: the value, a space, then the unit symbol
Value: 305 °
